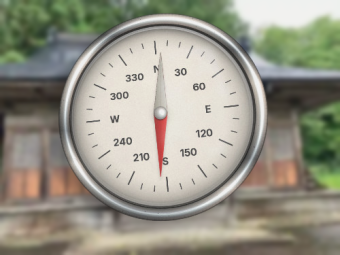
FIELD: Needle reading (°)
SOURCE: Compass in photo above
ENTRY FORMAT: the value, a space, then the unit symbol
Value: 185 °
